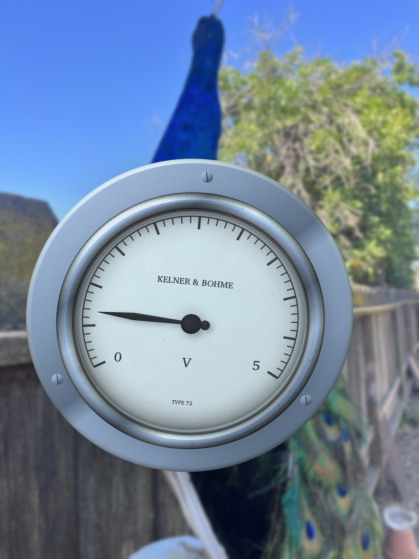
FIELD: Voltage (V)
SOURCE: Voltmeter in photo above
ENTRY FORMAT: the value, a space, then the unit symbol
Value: 0.7 V
